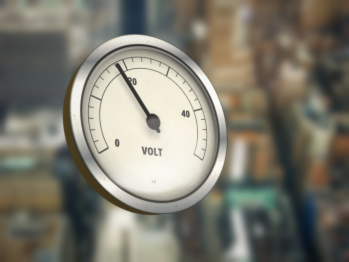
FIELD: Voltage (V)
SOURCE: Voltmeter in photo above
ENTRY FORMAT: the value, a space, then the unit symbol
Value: 18 V
